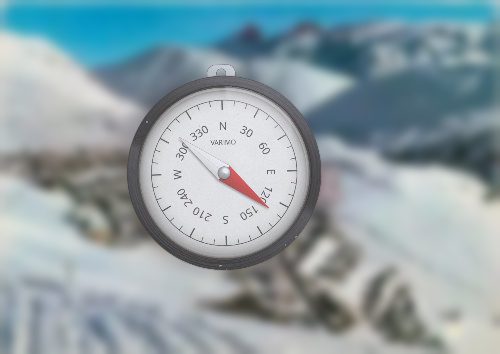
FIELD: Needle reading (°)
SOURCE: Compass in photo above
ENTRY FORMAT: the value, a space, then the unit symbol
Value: 130 °
